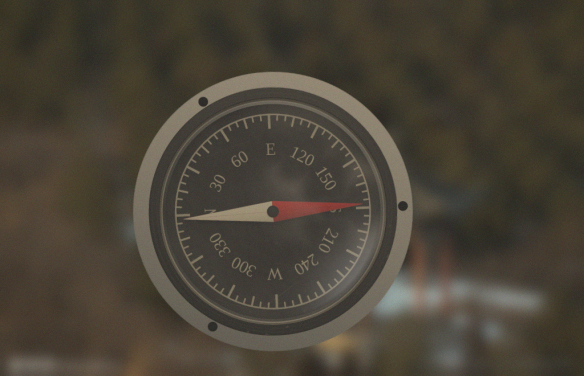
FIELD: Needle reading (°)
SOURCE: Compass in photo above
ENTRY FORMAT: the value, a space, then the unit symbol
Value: 177.5 °
